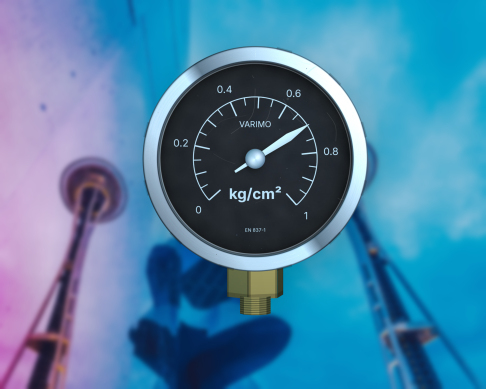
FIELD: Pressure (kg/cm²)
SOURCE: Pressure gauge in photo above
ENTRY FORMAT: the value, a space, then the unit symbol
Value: 0.7 kg/cm²
